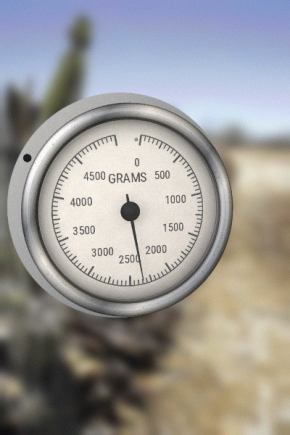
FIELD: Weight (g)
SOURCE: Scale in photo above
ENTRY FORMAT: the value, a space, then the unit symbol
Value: 2350 g
